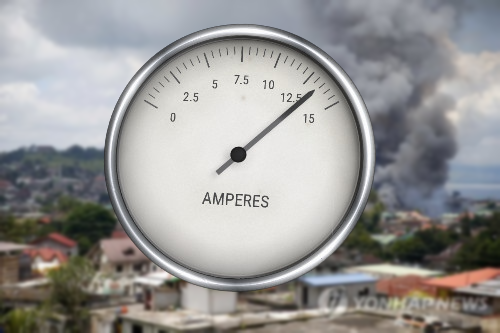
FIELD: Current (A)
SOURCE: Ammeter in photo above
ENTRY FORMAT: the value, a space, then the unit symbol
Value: 13.5 A
